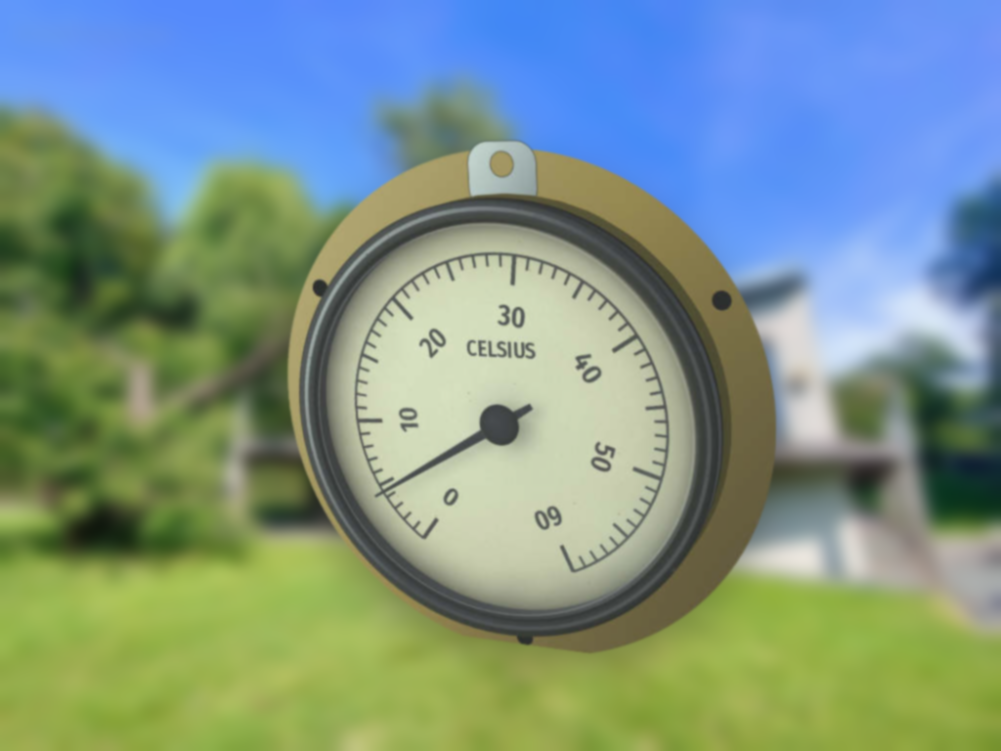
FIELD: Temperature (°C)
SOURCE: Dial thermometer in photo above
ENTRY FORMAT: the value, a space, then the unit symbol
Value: 4.5 °C
